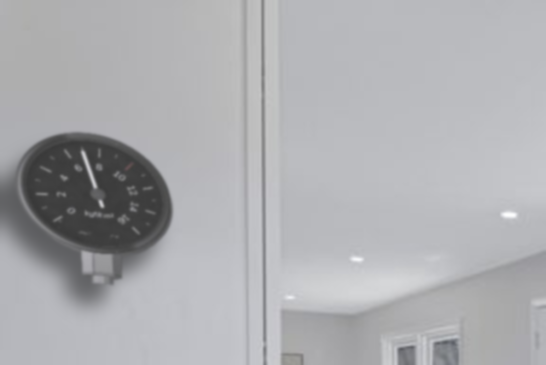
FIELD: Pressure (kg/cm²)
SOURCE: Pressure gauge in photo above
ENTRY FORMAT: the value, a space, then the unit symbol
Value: 7 kg/cm²
